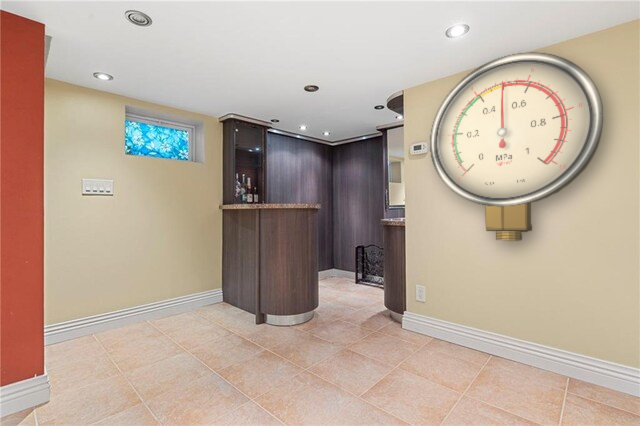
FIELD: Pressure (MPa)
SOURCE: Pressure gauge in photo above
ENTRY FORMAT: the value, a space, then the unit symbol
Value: 0.5 MPa
